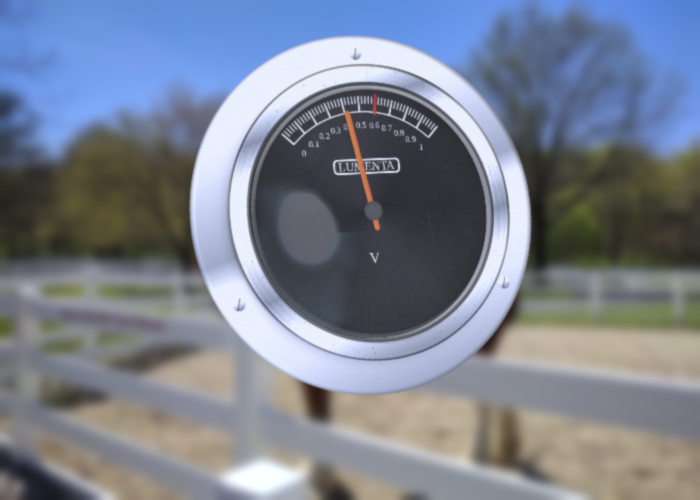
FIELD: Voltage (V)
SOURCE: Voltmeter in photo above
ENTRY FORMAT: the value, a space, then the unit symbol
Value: 0.4 V
